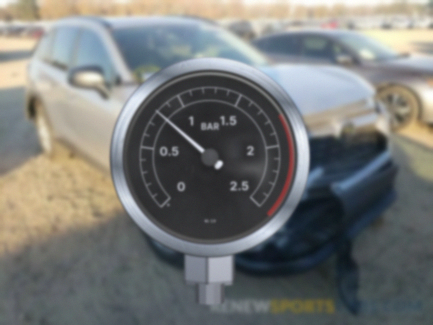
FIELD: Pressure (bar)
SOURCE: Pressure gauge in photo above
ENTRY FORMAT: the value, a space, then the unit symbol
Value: 0.8 bar
